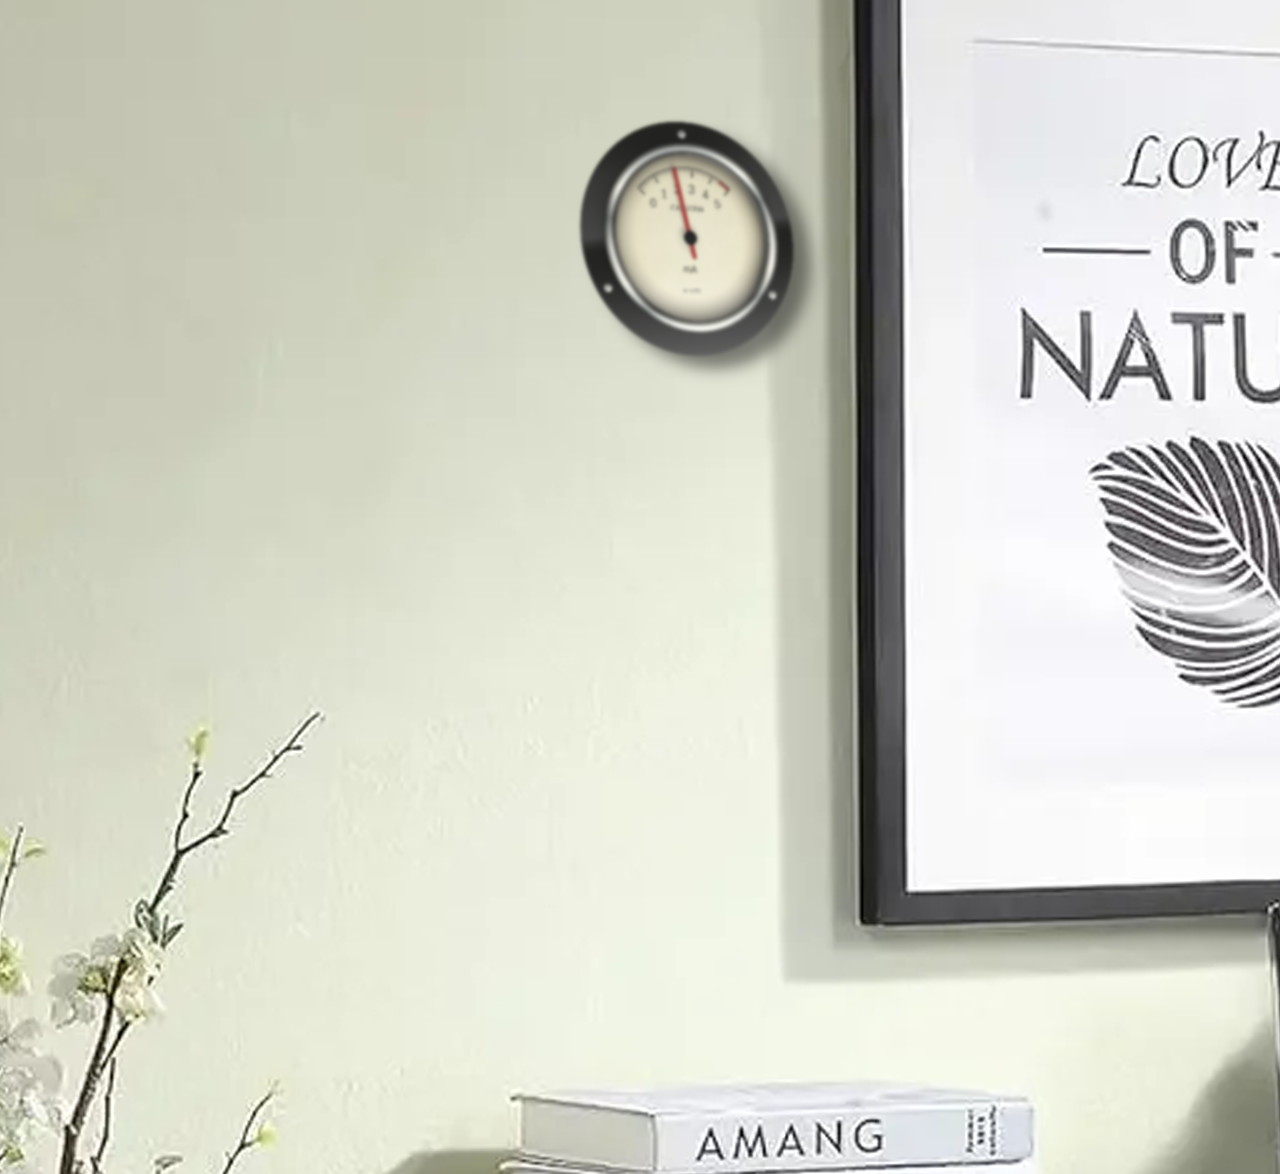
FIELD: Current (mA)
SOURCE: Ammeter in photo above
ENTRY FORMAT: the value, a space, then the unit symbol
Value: 2 mA
